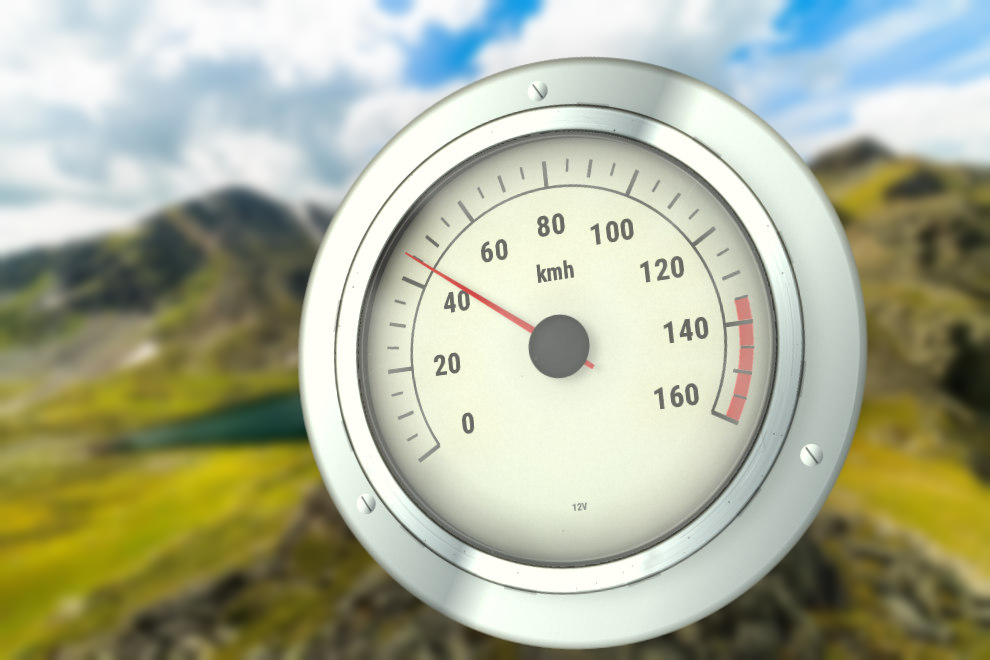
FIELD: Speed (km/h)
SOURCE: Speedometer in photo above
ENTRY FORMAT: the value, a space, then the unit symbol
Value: 45 km/h
